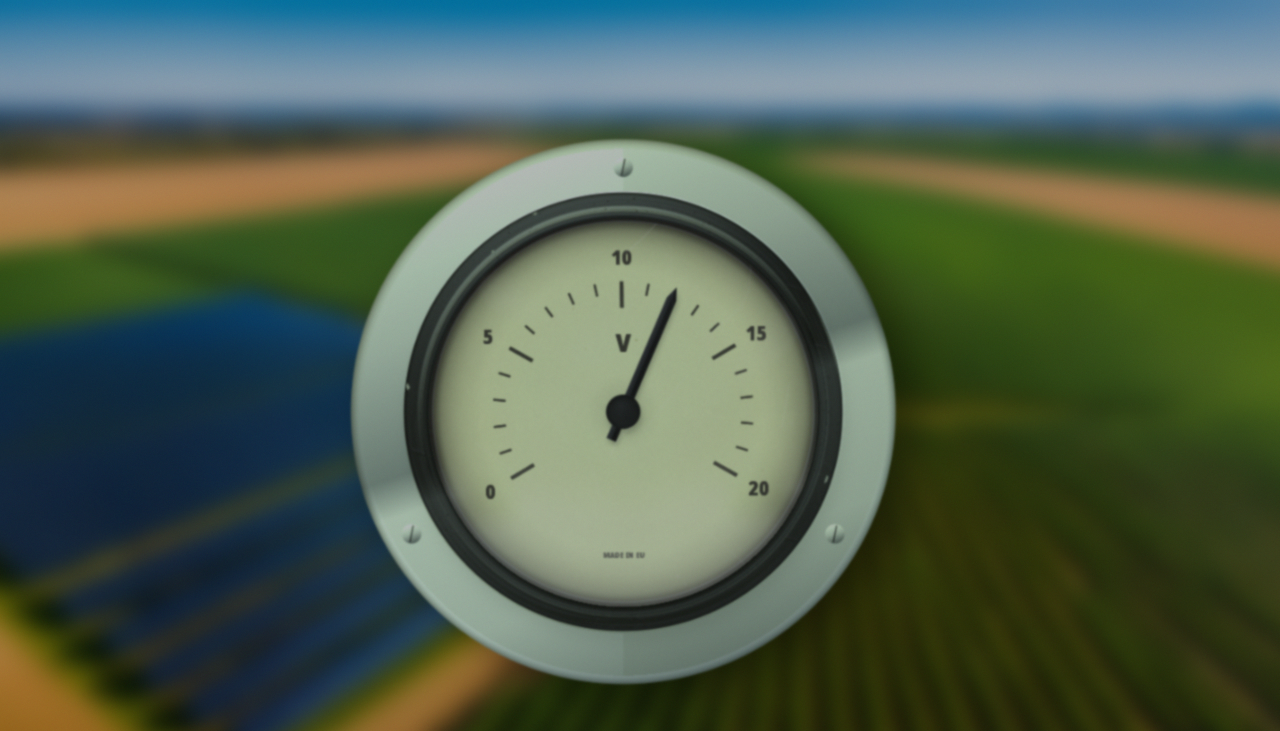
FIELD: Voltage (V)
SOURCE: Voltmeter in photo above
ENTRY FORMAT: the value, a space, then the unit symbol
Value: 12 V
